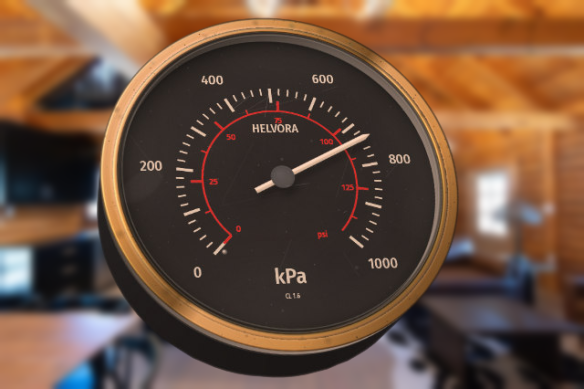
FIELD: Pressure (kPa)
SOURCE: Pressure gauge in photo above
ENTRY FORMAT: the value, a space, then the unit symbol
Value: 740 kPa
